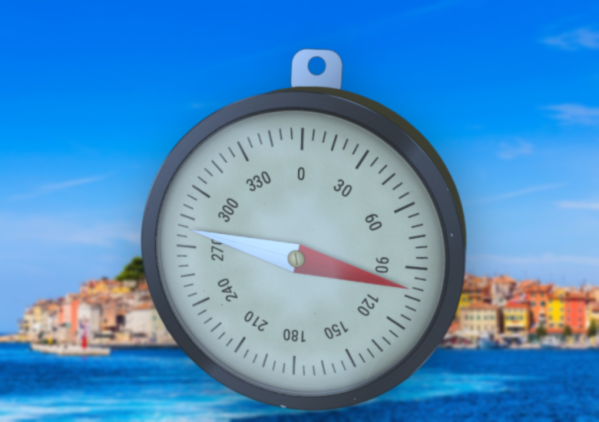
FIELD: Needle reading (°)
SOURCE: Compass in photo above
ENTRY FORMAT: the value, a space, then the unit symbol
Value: 100 °
